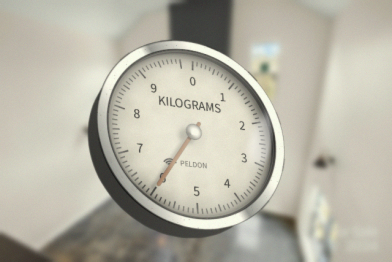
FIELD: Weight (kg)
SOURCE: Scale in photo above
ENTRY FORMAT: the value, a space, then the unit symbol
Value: 6 kg
